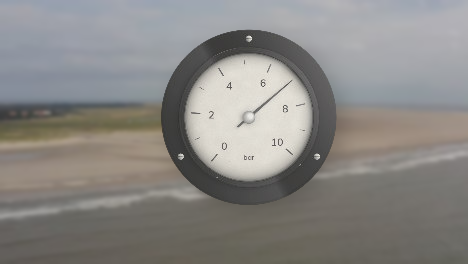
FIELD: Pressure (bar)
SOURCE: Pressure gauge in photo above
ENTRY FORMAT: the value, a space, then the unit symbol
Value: 7 bar
